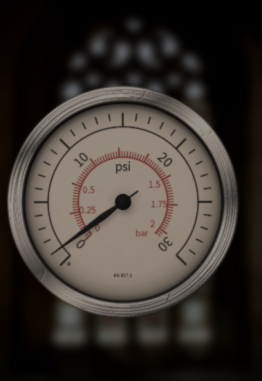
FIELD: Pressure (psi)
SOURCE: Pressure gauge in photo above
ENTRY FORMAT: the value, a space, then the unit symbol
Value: 1 psi
